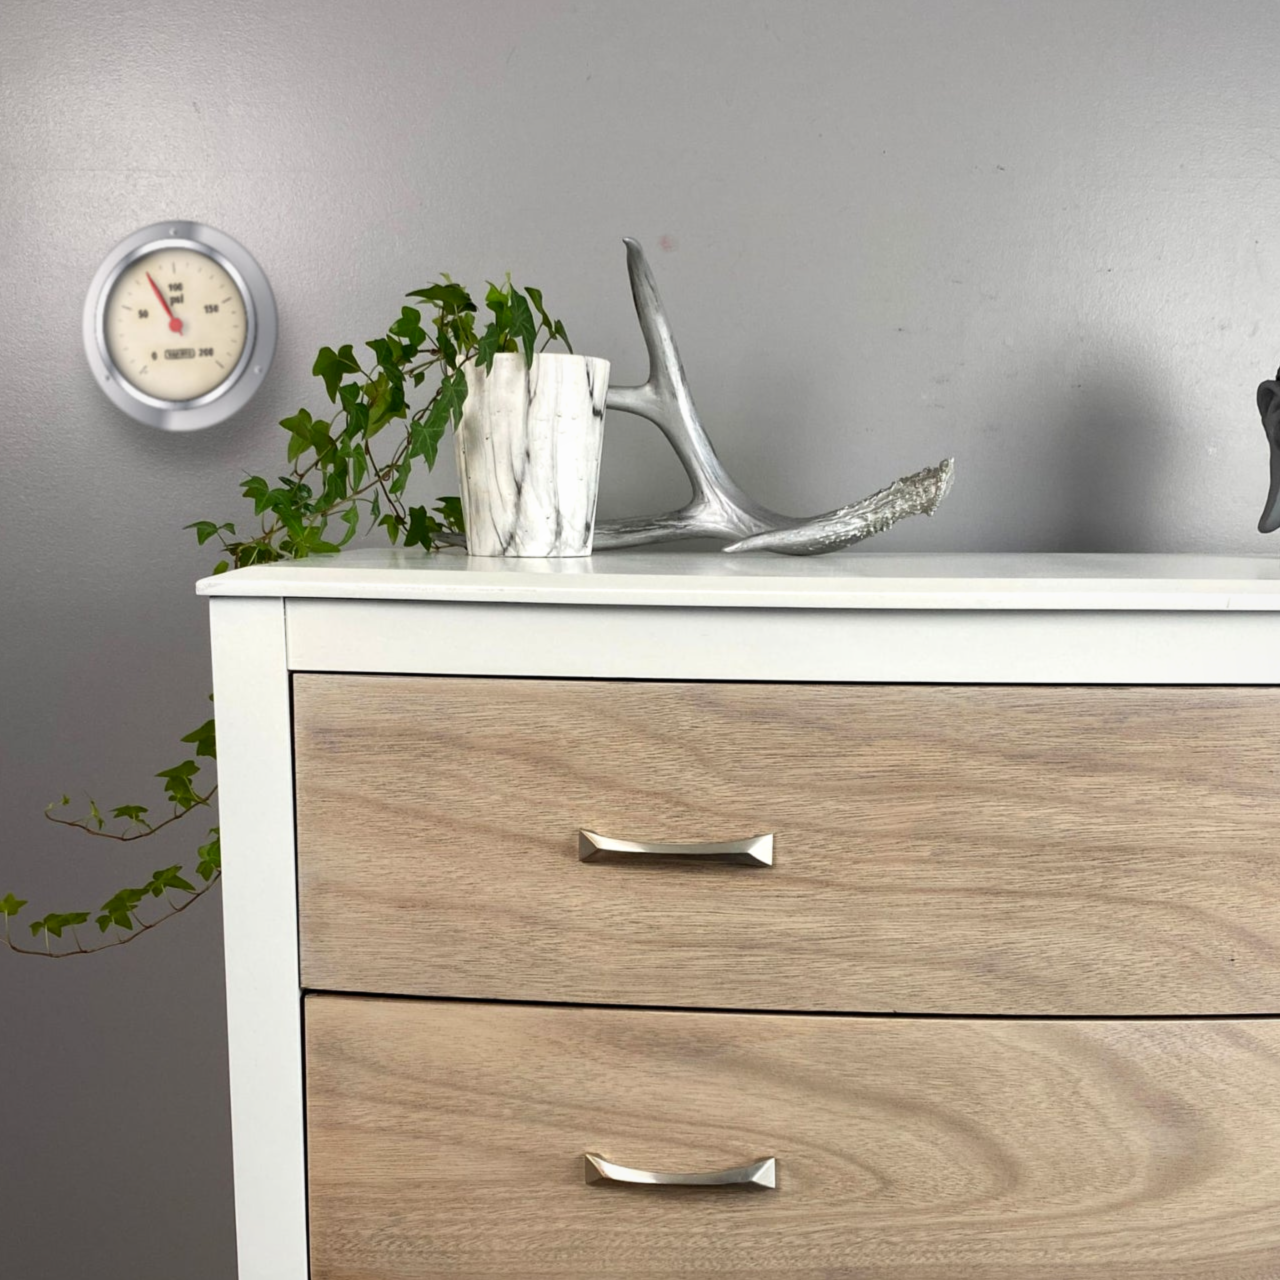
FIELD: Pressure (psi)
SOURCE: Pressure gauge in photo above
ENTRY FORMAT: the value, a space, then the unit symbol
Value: 80 psi
